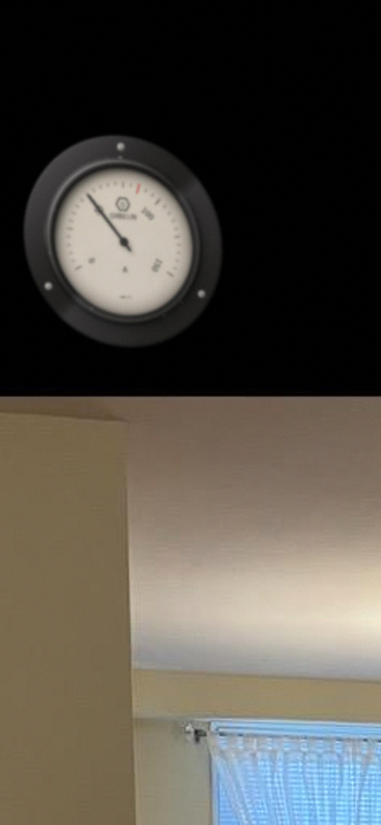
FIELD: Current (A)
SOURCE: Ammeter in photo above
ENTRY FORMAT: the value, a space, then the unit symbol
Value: 50 A
